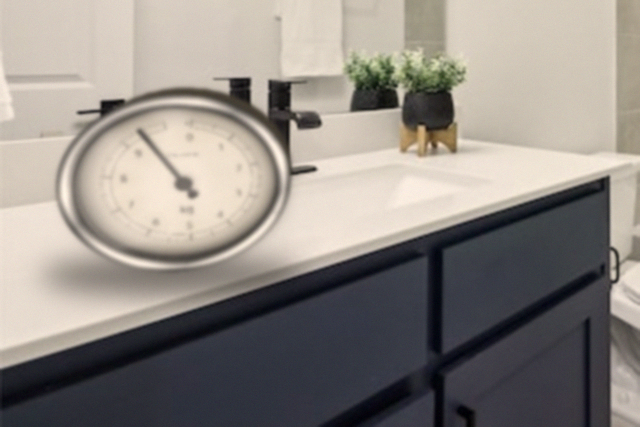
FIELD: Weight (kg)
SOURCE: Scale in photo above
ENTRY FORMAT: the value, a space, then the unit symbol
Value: 9.5 kg
